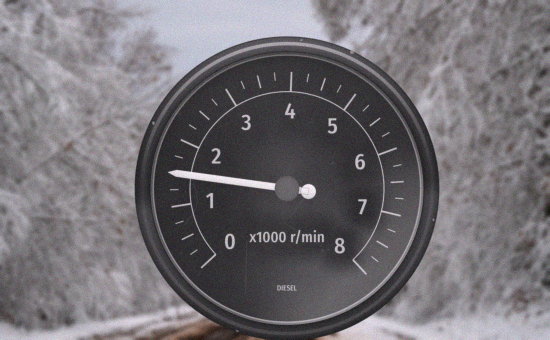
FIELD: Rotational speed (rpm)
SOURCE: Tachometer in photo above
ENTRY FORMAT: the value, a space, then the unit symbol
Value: 1500 rpm
